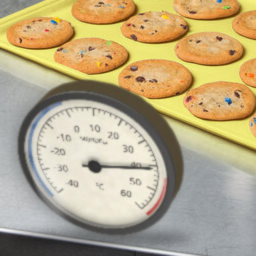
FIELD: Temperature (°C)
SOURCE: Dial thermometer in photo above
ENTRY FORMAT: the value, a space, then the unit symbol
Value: 40 °C
